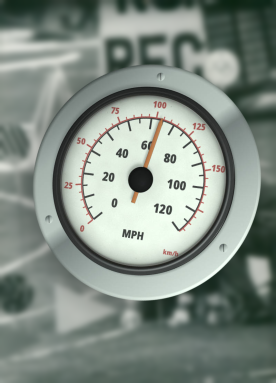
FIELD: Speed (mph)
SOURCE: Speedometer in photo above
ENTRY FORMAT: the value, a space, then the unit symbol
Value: 65 mph
